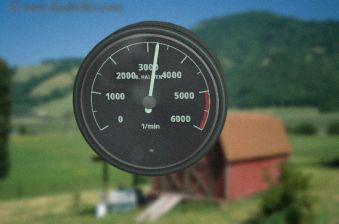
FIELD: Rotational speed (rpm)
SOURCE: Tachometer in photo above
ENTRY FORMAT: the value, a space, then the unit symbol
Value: 3250 rpm
